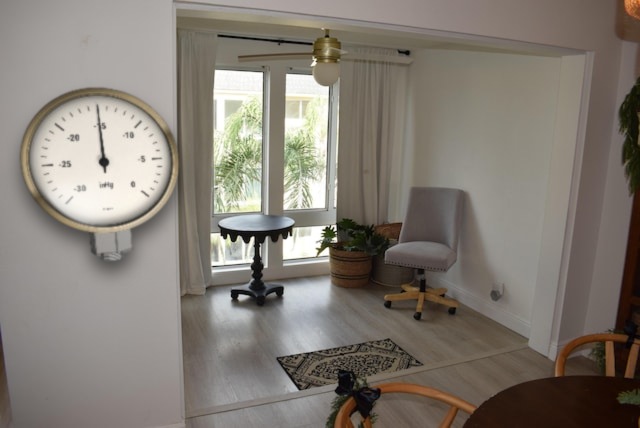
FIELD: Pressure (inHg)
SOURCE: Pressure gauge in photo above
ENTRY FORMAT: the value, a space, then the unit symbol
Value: -15 inHg
